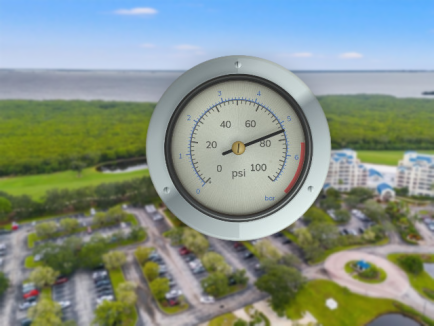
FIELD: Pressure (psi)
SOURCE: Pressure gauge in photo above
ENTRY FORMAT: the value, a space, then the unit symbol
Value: 76 psi
